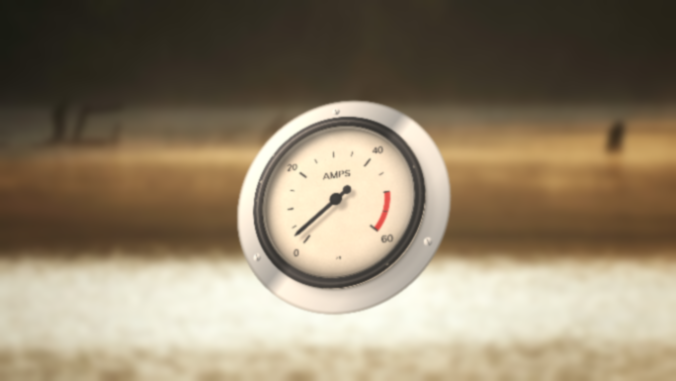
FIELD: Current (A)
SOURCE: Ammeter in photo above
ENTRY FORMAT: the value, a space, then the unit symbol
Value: 2.5 A
